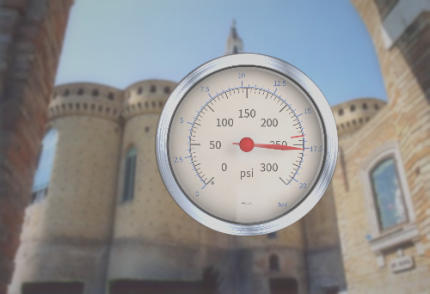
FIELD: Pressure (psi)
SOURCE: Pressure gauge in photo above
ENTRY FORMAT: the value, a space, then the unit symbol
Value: 255 psi
